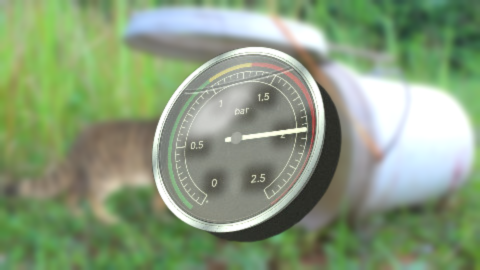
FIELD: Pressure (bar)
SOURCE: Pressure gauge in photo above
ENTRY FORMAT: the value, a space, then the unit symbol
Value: 2 bar
